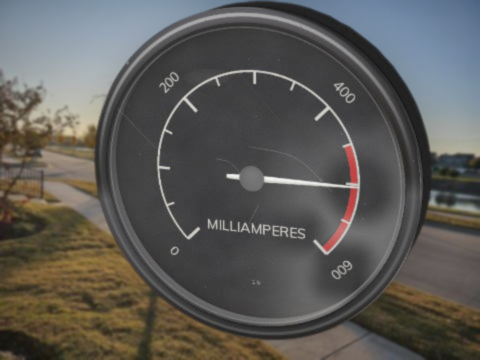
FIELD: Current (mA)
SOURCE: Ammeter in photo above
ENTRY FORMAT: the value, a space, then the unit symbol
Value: 500 mA
